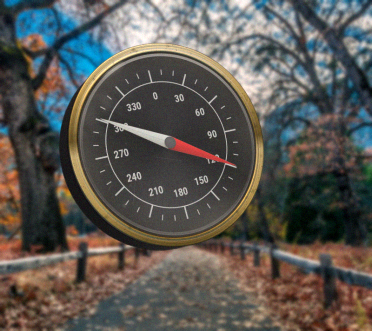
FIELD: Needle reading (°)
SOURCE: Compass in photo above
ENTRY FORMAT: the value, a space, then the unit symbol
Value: 120 °
